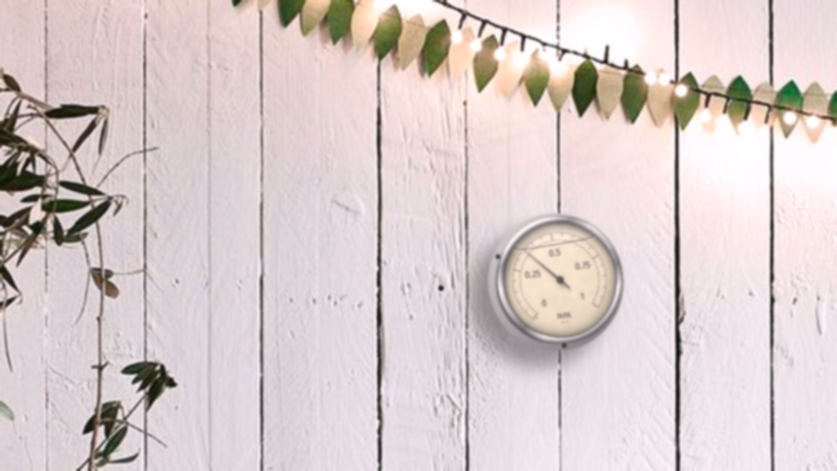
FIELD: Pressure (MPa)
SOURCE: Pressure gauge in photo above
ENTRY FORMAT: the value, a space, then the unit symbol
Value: 0.35 MPa
